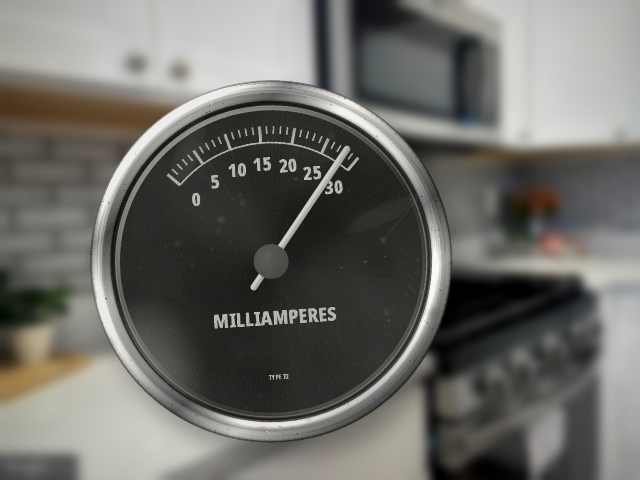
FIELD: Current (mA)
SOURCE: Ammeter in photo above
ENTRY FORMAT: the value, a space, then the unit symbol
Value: 28 mA
